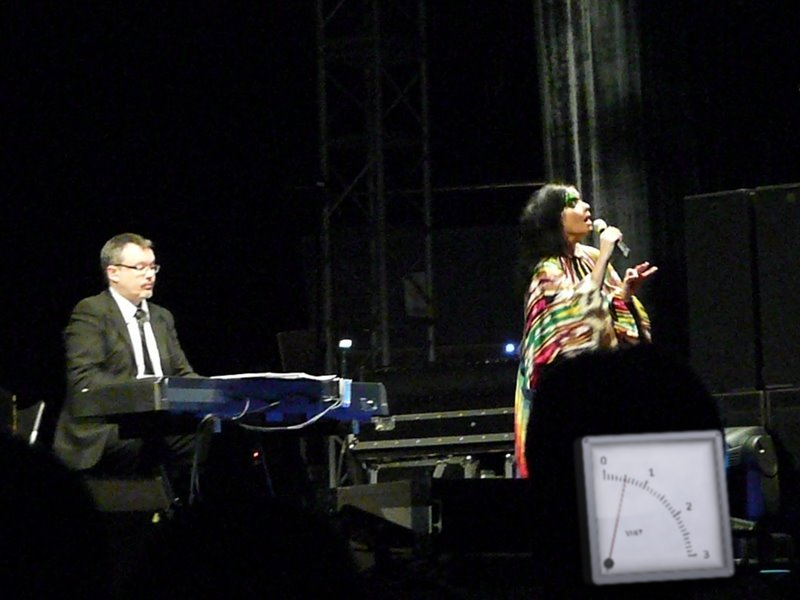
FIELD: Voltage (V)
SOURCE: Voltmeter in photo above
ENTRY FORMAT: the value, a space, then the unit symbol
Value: 0.5 V
